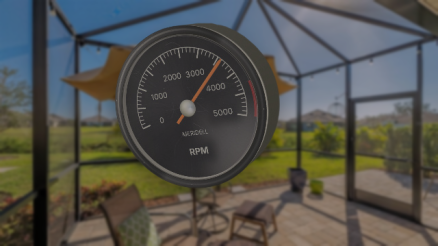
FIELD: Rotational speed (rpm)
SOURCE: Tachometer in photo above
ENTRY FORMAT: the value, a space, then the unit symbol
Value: 3600 rpm
